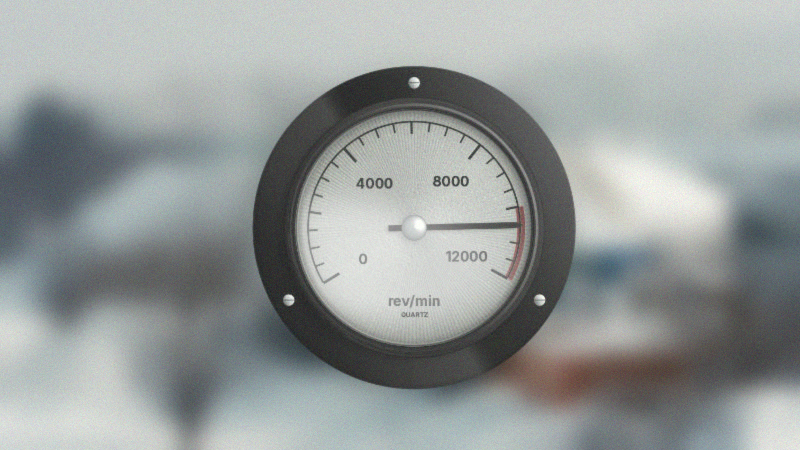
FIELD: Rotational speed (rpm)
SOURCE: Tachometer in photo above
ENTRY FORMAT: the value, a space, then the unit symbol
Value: 10500 rpm
